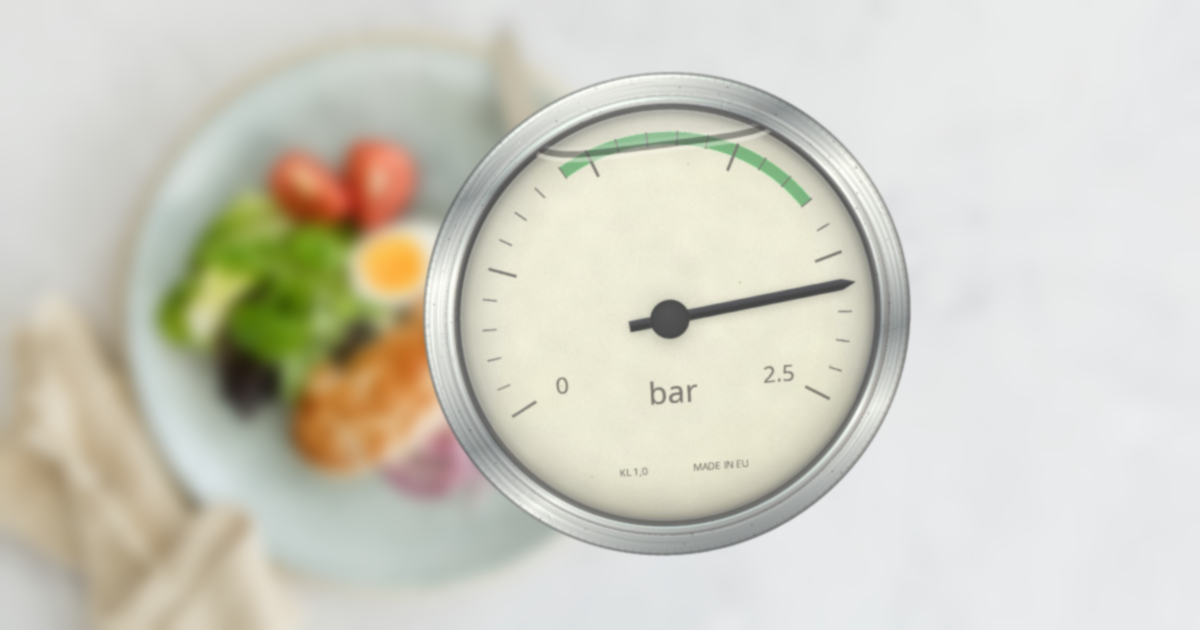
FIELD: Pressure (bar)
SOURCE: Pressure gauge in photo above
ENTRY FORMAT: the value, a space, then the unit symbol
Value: 2.1 bar
